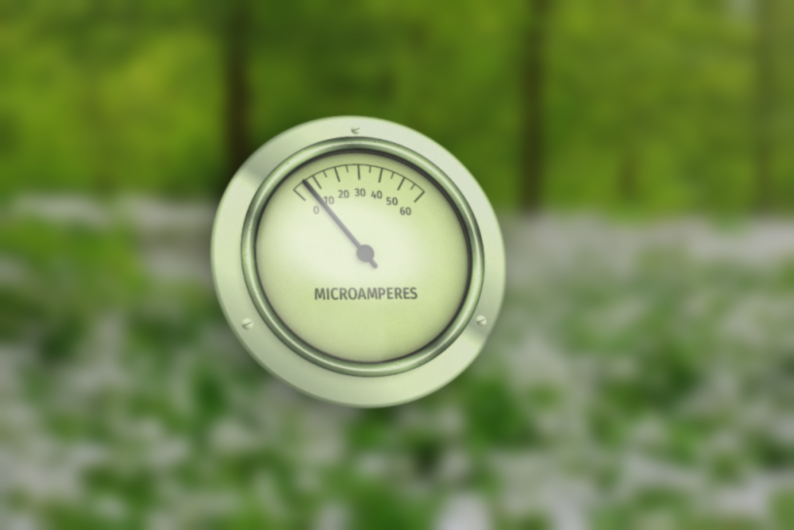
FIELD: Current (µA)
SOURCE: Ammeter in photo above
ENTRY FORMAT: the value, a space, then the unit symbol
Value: 5 µA
